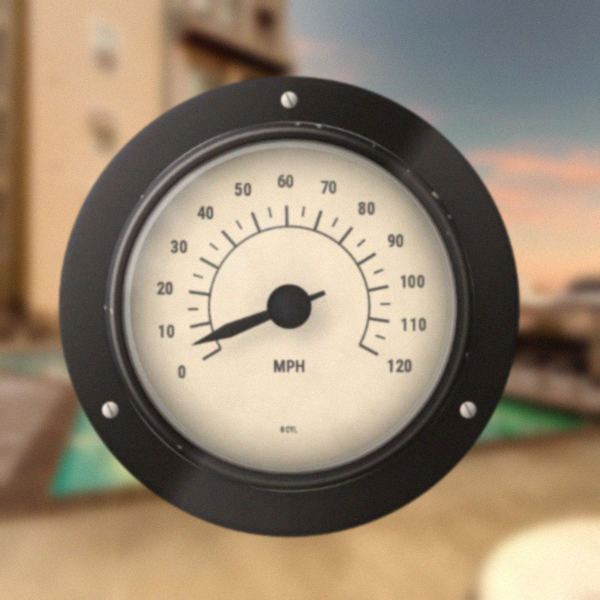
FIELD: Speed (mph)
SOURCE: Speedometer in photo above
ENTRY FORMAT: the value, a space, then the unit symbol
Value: 5 mph
